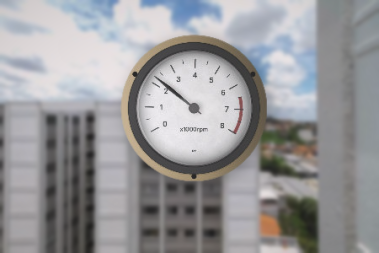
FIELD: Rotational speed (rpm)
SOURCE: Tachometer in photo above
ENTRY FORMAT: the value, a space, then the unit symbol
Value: 2250 rpm
